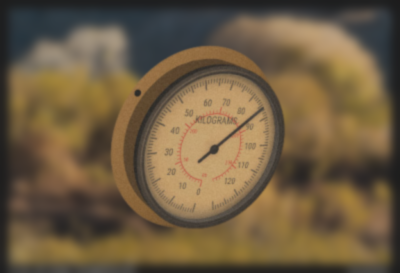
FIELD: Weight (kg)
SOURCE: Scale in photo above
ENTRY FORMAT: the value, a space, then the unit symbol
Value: 85 kg
